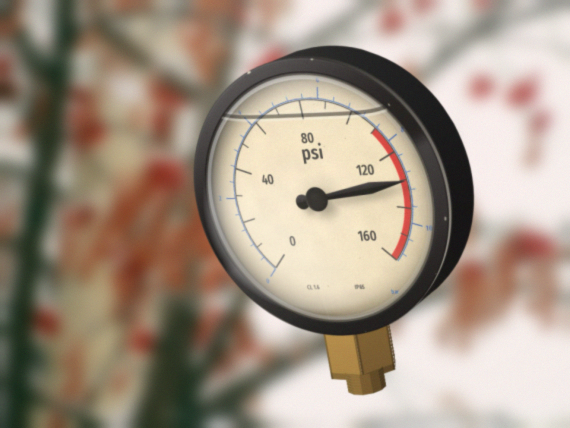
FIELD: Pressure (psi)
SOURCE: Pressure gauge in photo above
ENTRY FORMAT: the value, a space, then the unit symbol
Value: 130 psi
